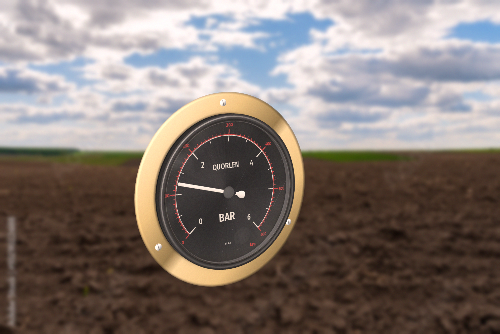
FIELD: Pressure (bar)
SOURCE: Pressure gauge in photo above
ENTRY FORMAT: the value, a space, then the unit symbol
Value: 1.25 bar
